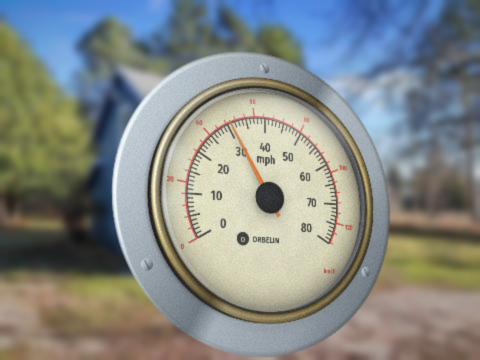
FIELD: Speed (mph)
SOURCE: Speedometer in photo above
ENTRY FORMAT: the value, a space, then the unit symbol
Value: 30 mph
